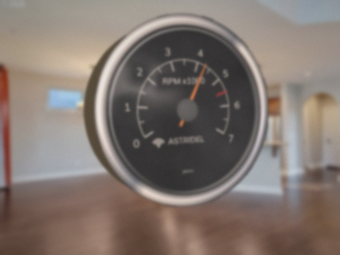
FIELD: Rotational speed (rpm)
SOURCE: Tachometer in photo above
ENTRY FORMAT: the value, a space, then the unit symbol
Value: 4250 rpm
